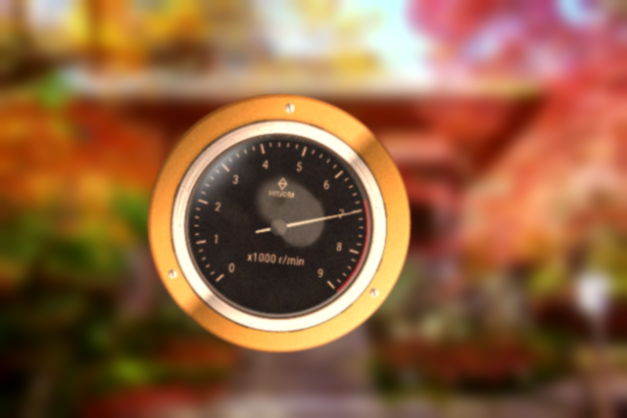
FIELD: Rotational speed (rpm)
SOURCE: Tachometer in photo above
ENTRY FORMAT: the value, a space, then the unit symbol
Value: 7000 rpm
